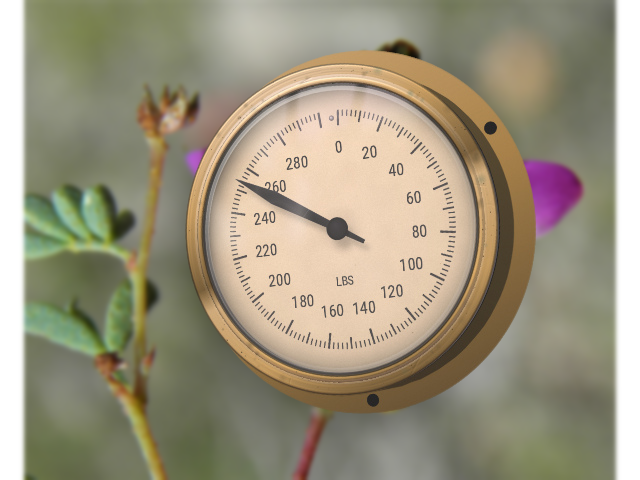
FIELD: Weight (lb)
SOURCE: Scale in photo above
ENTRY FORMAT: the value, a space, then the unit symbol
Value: 254 lb
